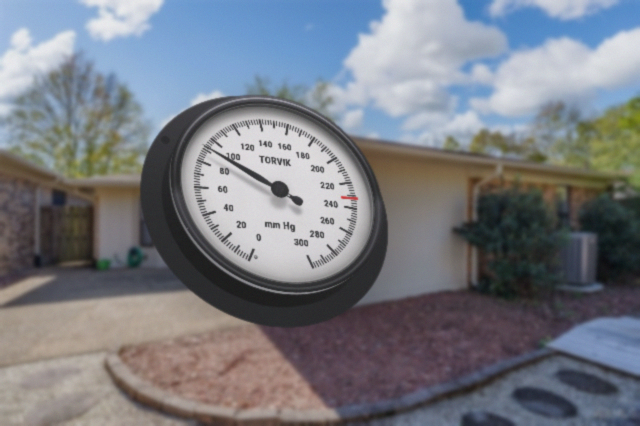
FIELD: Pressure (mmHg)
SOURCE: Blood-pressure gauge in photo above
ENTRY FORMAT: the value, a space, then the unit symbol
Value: 90 mmHg
